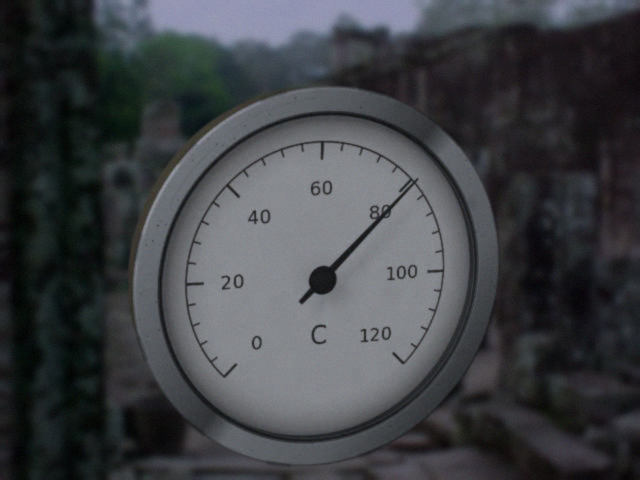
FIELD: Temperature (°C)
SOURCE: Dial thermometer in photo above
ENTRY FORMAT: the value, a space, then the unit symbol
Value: 80 °C
